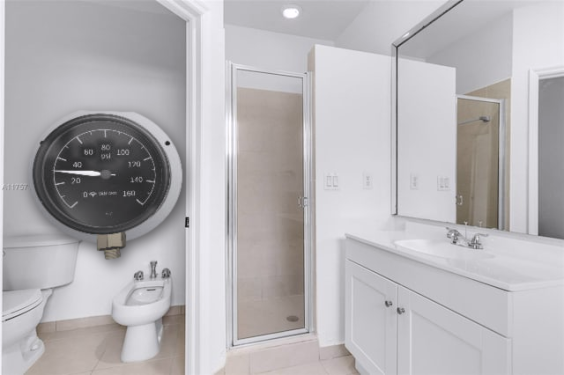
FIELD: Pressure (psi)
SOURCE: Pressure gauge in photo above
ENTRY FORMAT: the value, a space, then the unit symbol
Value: 30 psi
